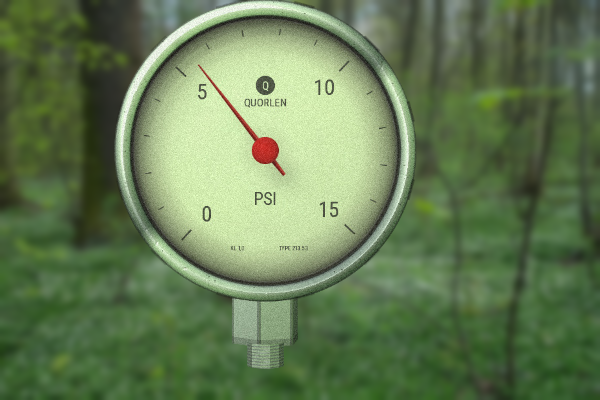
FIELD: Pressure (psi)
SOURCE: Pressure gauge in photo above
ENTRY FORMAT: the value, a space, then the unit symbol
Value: 5.5 psi
